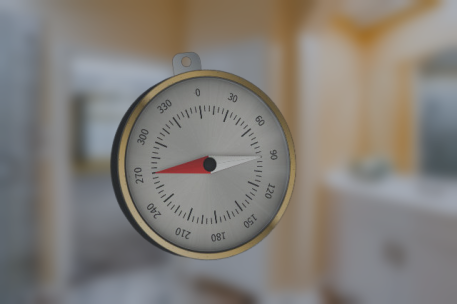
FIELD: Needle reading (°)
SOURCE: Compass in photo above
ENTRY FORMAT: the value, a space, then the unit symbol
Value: 270 °
